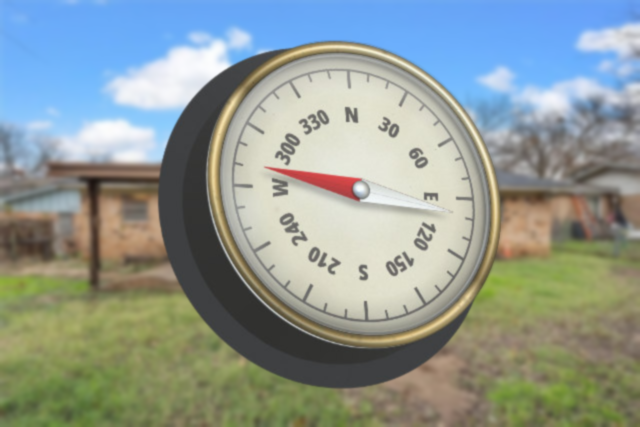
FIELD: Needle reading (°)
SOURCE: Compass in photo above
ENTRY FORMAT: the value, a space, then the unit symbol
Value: 280 °
